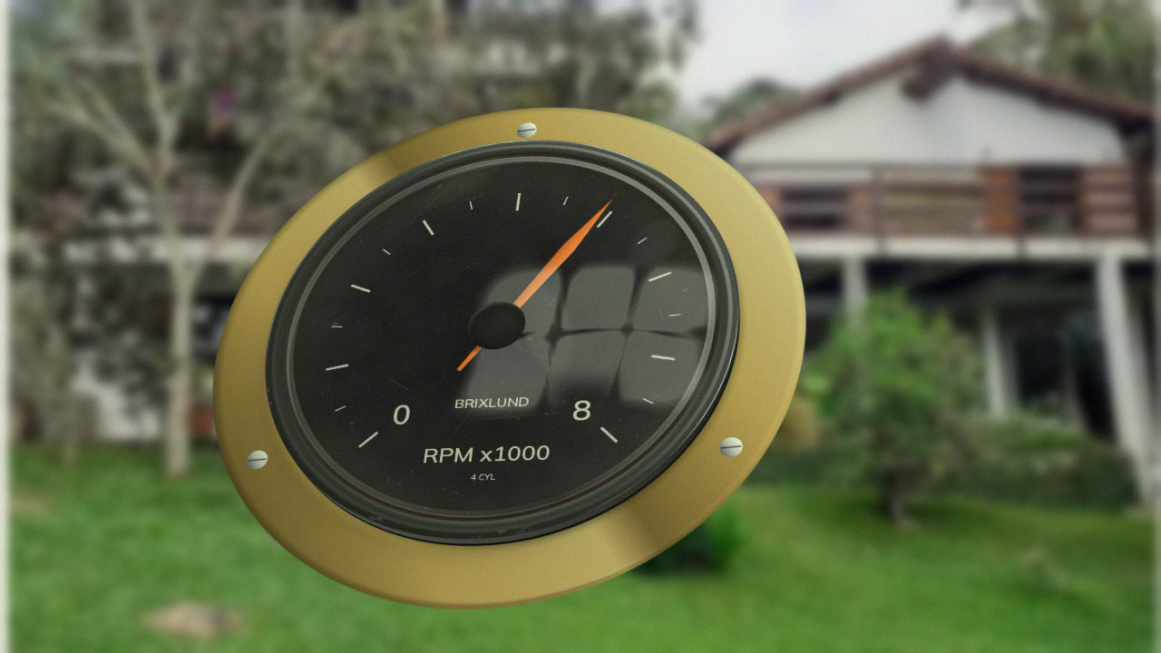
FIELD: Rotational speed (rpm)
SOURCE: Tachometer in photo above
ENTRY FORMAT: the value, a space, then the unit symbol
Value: 5000 rpm
